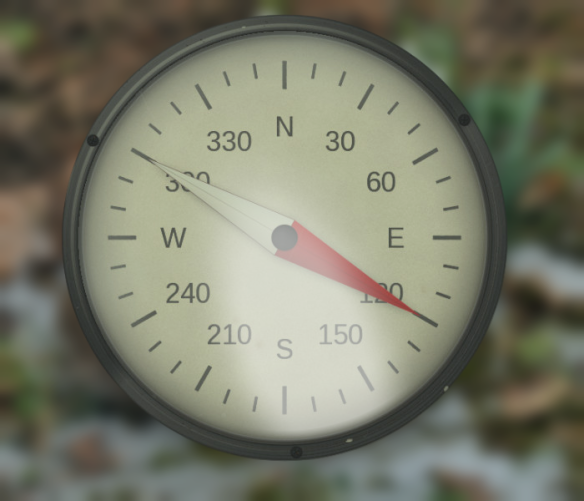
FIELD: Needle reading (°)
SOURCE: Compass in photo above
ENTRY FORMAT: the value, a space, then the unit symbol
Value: 120 °
